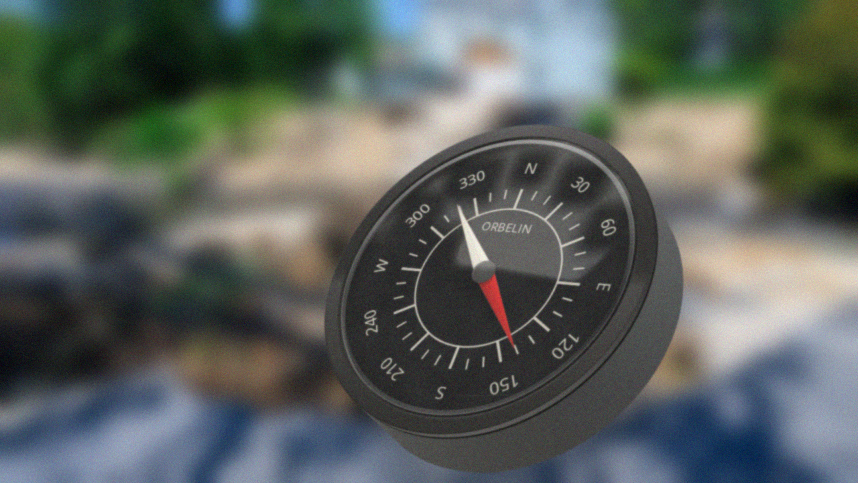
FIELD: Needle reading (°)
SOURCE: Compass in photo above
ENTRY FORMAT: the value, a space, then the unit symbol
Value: 140 °
